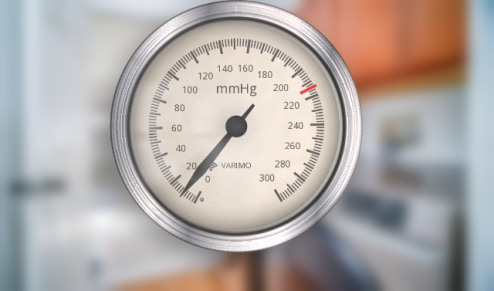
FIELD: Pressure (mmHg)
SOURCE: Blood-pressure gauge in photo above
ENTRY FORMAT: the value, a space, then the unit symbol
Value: 10 mmHg
